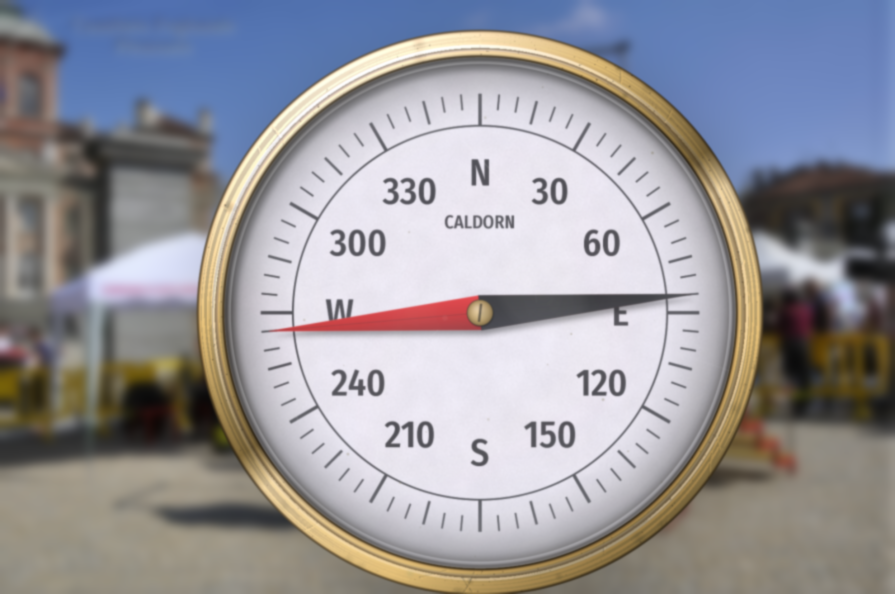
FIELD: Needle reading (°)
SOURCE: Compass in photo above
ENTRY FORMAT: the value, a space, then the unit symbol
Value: 265 °
